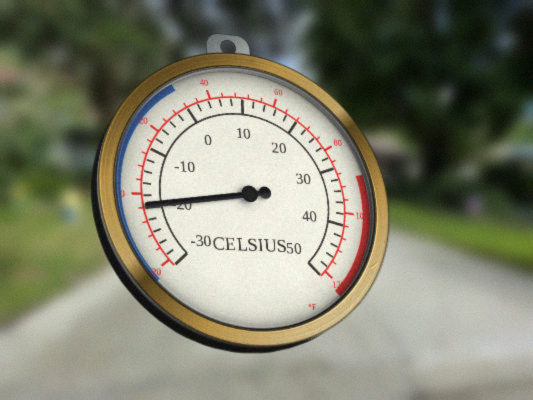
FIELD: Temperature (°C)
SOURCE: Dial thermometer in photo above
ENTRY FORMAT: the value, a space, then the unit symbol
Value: -20 °C
